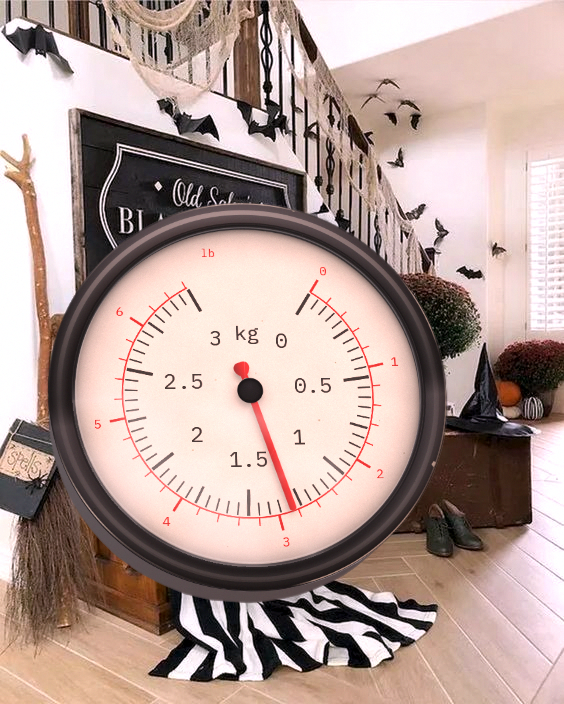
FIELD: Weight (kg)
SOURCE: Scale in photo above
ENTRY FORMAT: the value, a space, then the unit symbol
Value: 1.3 kg
